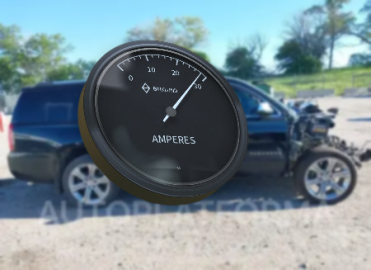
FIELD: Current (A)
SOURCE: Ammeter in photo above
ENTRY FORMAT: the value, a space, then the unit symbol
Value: 28 A
